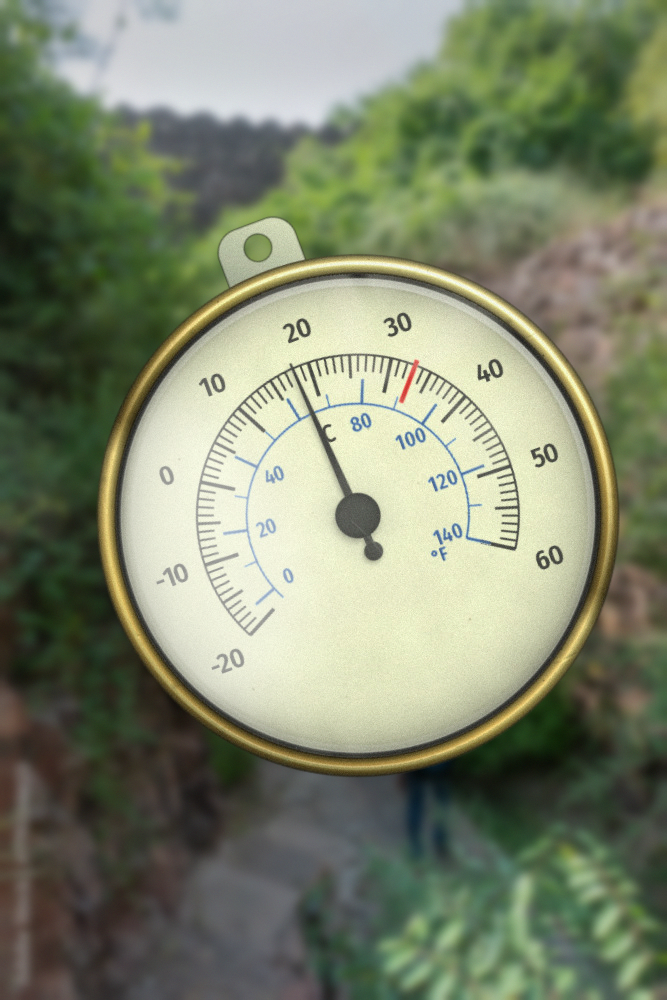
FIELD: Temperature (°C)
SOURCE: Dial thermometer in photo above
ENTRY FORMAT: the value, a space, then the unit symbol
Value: 18 °C
